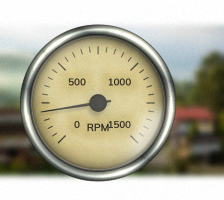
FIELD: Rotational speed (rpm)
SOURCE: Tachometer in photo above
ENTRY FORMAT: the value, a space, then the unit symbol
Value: 200 rpm
